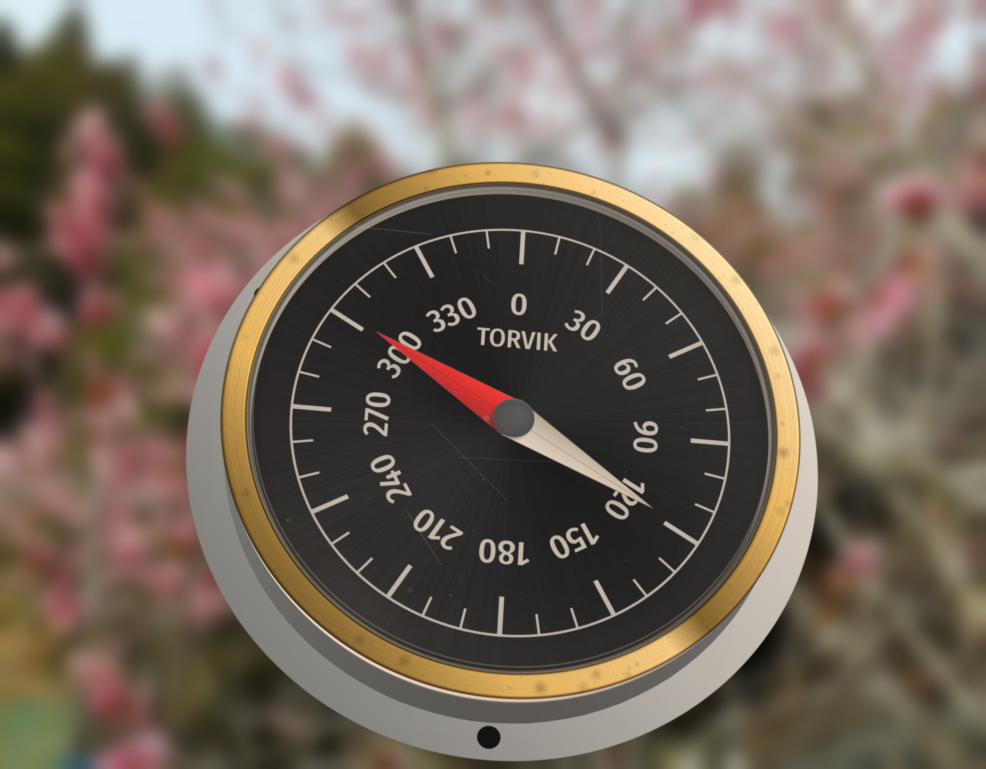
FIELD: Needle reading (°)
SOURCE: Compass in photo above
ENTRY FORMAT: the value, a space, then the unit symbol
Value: 300 °
